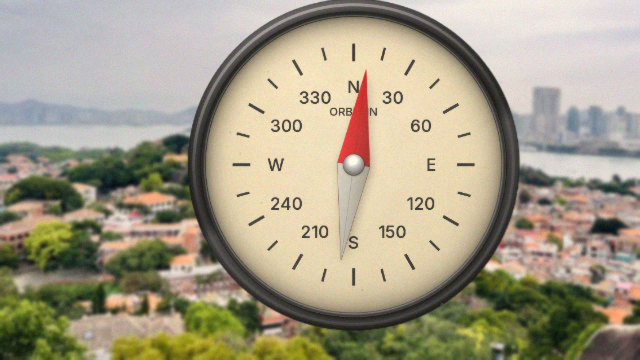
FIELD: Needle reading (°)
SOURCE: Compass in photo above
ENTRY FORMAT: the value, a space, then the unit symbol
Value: 7.5 °
